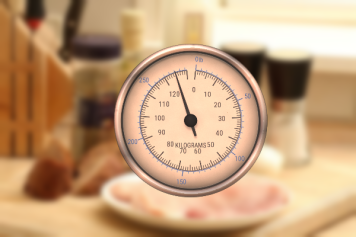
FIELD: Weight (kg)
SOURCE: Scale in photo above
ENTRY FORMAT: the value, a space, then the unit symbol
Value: 125 kg
